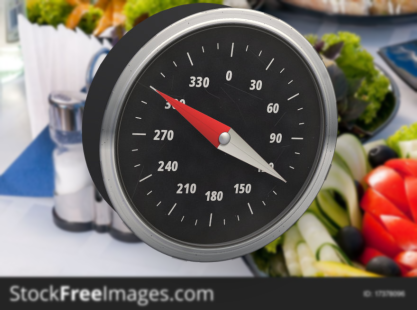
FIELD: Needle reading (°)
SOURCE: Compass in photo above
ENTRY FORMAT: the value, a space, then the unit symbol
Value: 300 °
